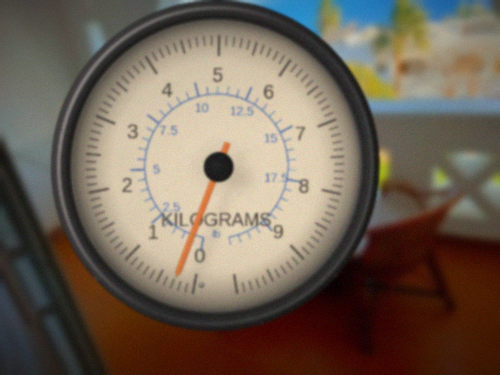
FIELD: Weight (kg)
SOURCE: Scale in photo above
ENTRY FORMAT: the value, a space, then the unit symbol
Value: 0.3 kg
